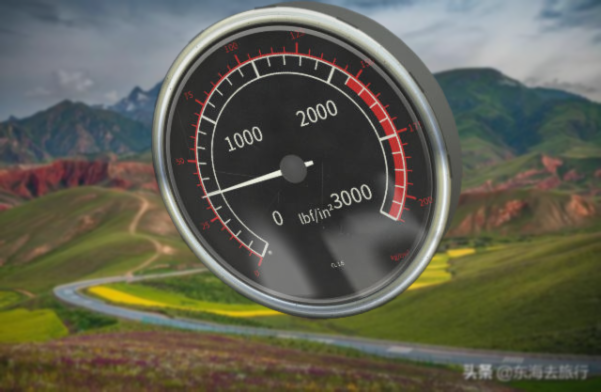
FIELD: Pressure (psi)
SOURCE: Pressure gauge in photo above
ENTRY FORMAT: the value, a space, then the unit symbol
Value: 500 psi
